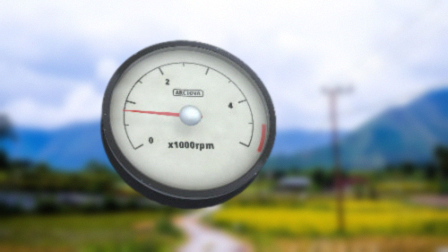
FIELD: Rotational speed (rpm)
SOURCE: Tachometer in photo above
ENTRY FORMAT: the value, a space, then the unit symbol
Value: 750 rpm
